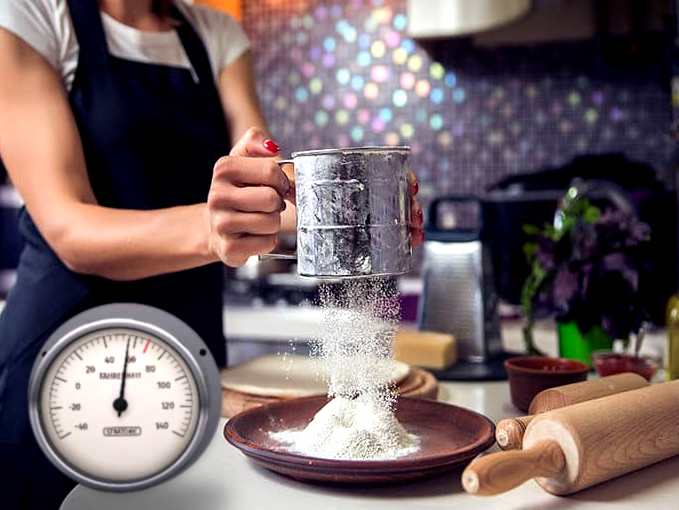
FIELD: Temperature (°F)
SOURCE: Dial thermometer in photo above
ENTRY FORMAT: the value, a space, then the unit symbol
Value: 56 °F
